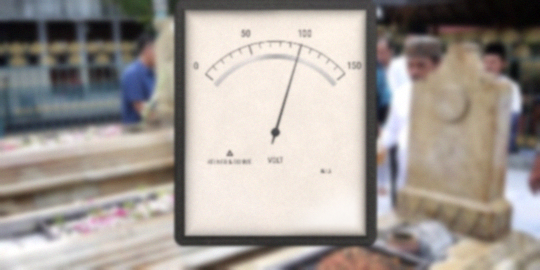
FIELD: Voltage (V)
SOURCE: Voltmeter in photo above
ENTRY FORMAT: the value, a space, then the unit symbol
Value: 100 V
